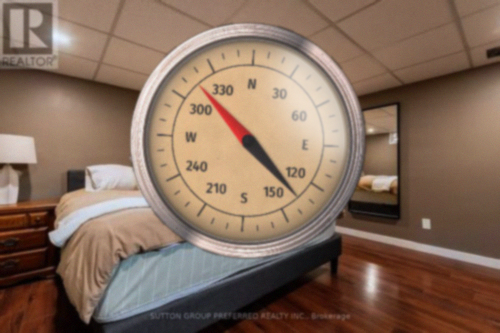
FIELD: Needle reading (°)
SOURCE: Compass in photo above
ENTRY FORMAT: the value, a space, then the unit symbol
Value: 315 °
